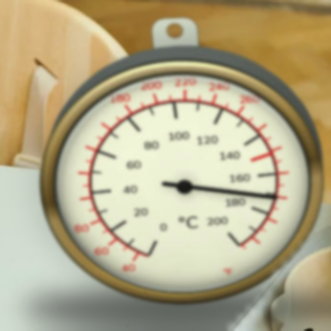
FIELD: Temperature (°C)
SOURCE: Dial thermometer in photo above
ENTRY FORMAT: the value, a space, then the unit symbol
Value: 170 °C
